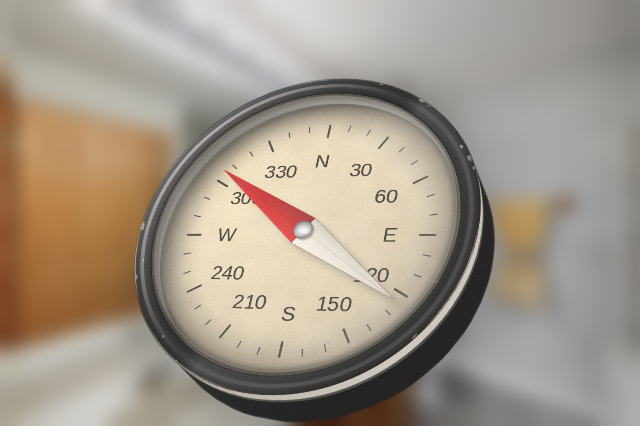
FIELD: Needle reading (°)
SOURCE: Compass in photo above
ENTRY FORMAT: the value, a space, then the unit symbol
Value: 305 °
